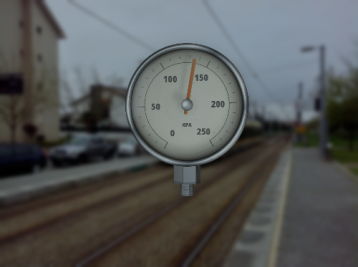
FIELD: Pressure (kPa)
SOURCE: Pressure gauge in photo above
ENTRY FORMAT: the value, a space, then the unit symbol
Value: 135 kPa
